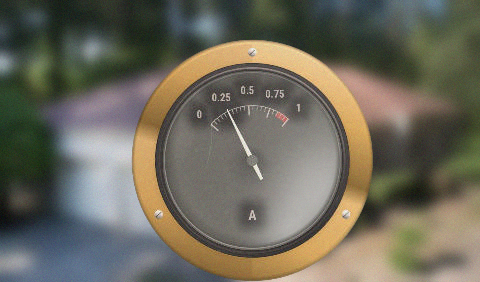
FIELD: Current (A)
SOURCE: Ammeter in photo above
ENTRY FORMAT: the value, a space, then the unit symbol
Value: 0.25 A
